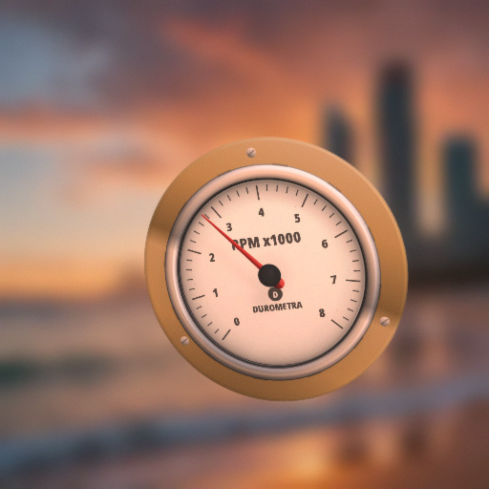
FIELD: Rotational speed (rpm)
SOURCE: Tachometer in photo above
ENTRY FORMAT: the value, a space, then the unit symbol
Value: 2800 rpm
